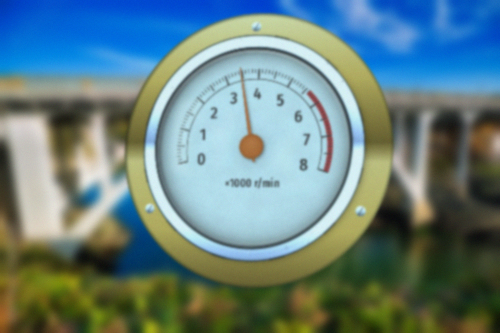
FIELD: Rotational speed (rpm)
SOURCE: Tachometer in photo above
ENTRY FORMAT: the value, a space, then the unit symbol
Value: 3500 rpm
